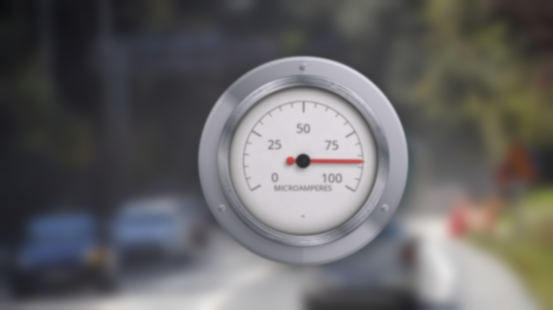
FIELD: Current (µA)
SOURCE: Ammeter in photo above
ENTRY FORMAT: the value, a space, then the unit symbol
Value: 87.5 µA
